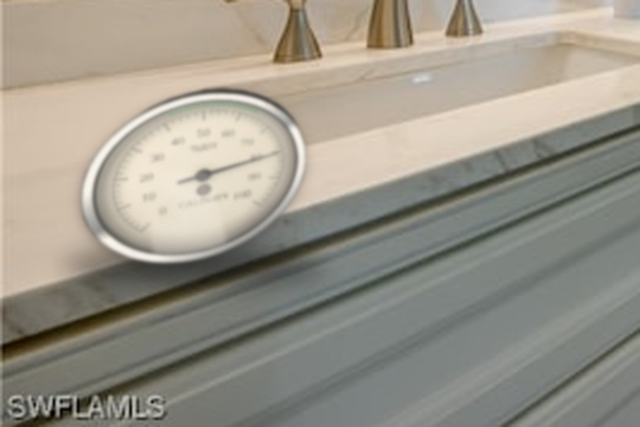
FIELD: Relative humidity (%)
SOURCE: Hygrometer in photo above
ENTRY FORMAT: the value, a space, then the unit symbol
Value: 80 %
